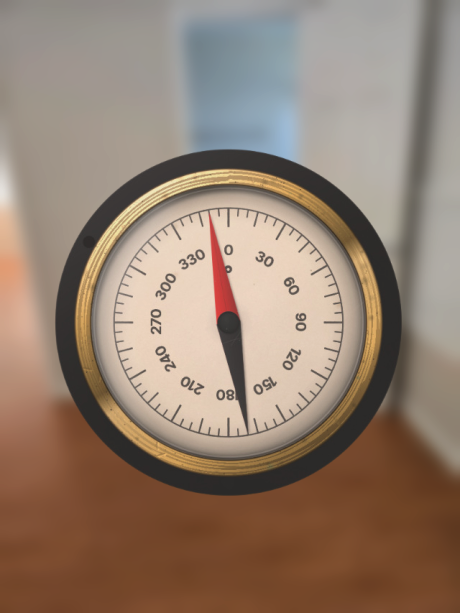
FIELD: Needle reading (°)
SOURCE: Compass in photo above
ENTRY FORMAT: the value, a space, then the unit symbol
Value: 350 °
